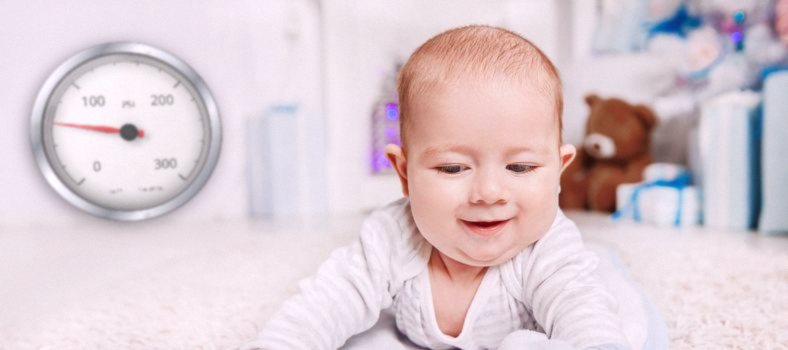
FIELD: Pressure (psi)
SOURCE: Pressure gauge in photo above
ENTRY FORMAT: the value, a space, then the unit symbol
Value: 60 psi
